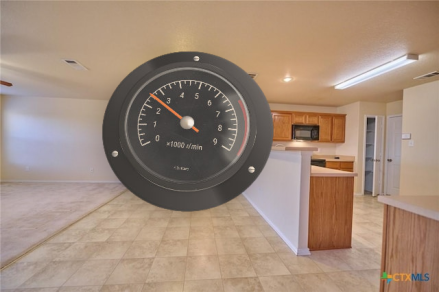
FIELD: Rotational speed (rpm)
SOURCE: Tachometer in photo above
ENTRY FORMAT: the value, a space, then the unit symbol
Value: 2500 rpm
